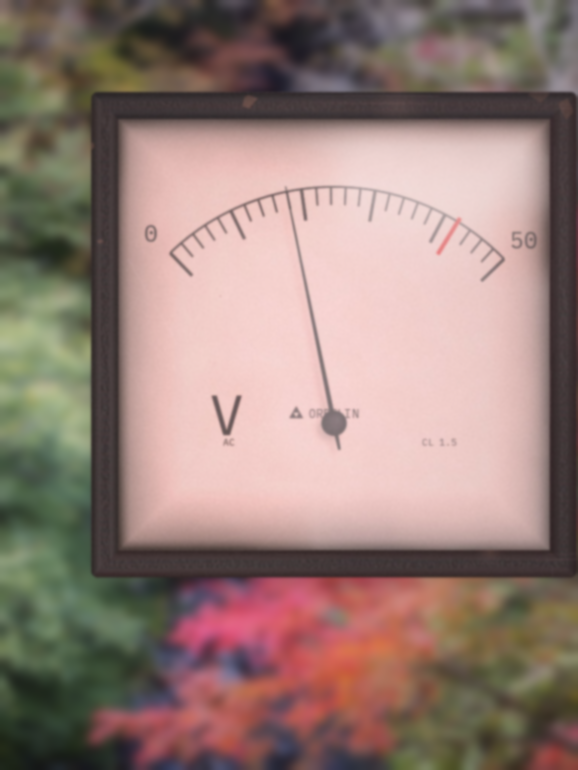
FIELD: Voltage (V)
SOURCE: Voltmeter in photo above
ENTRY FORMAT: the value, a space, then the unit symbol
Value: 18 V
